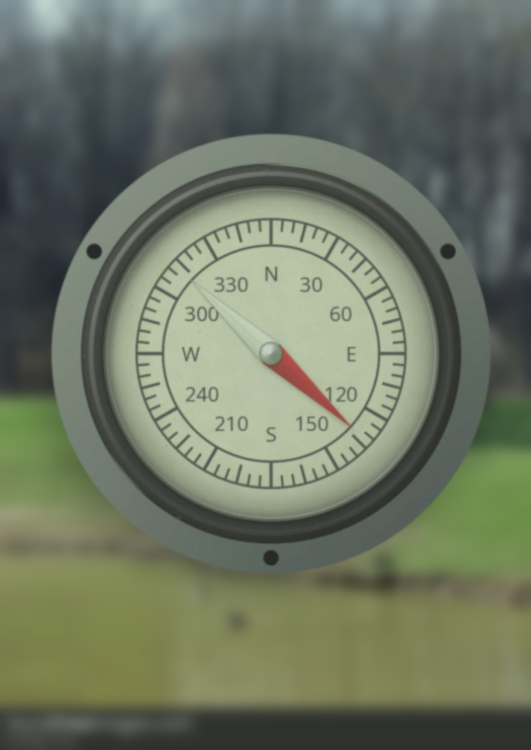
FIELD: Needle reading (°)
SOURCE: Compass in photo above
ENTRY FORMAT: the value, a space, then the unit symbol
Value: 132.5 °
